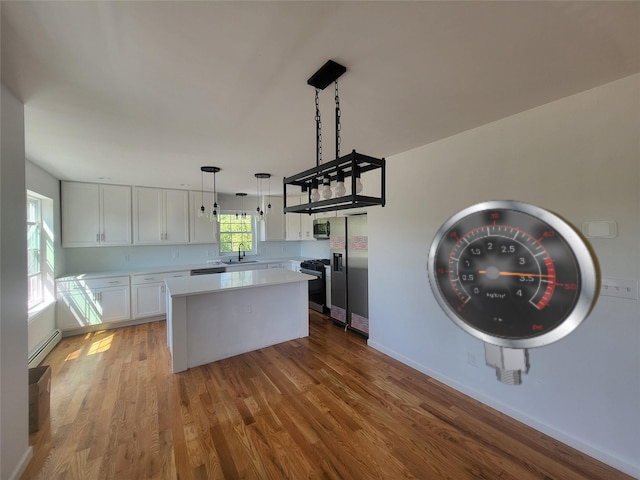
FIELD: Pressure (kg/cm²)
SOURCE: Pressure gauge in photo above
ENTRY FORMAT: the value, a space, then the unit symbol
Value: 3.4 kg/cm²
